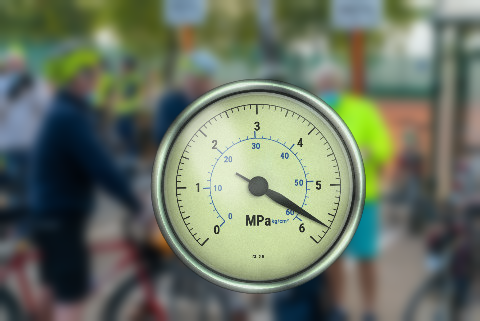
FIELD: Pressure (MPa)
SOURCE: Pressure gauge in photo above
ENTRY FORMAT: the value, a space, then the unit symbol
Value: 5.7 MPa
